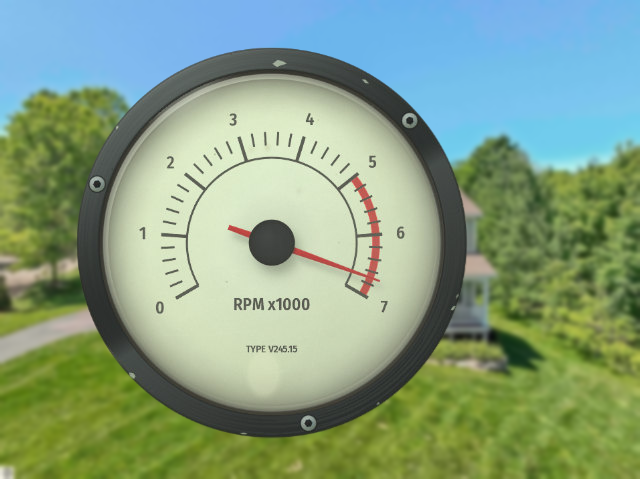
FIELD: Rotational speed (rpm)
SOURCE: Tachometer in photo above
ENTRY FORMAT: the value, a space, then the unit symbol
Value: 6700 rpm
